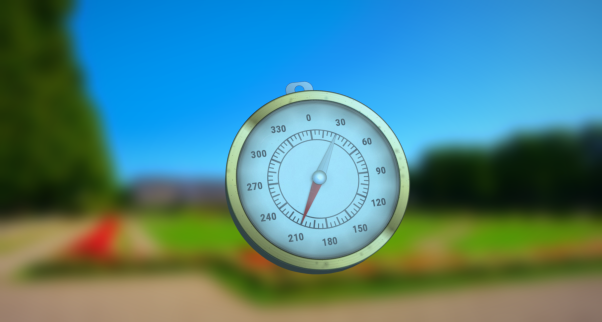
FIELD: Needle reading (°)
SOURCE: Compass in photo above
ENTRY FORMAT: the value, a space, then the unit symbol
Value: 210 °
